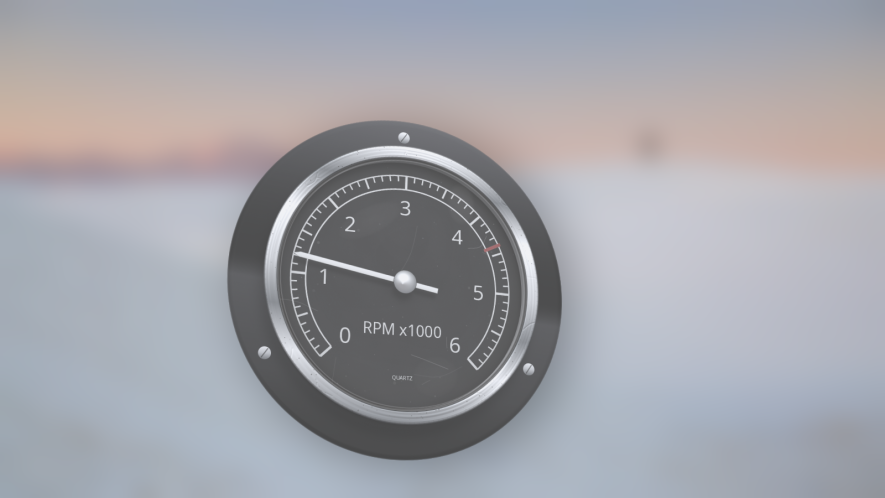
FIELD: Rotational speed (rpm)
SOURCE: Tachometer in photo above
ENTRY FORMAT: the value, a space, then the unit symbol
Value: 1200 rpm
